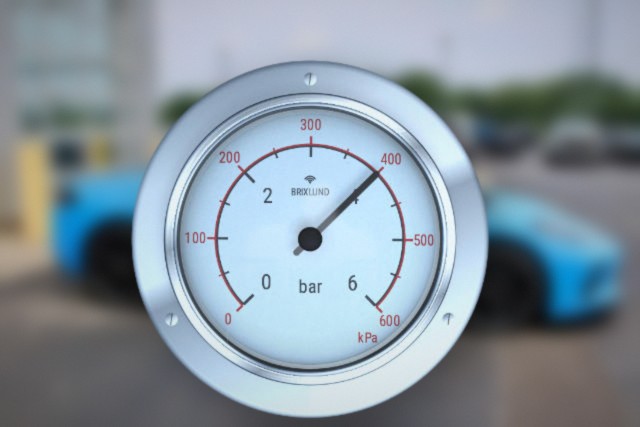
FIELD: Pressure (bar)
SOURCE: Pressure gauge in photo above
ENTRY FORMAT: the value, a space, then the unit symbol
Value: 4 bar
